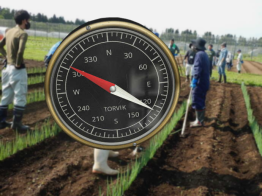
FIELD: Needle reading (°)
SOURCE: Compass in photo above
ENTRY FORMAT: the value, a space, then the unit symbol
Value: 305 °
